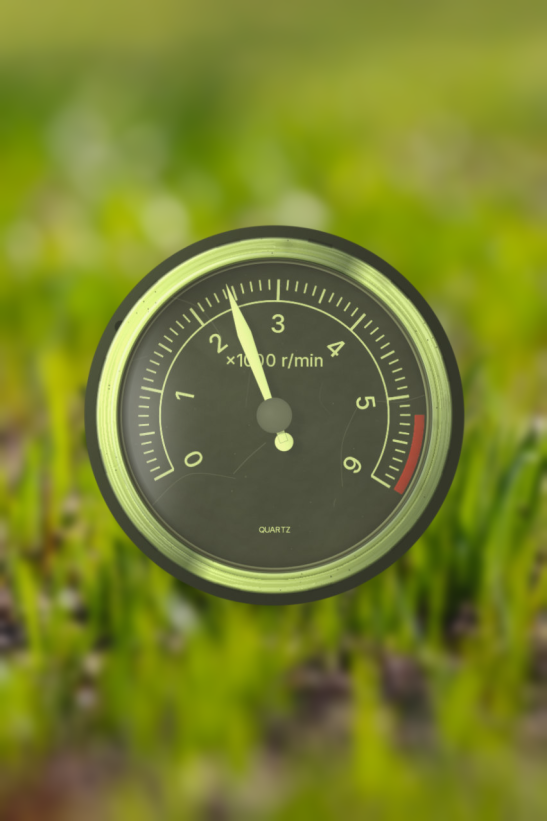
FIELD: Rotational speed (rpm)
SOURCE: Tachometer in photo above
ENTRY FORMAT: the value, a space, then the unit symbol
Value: 2450 rpm
